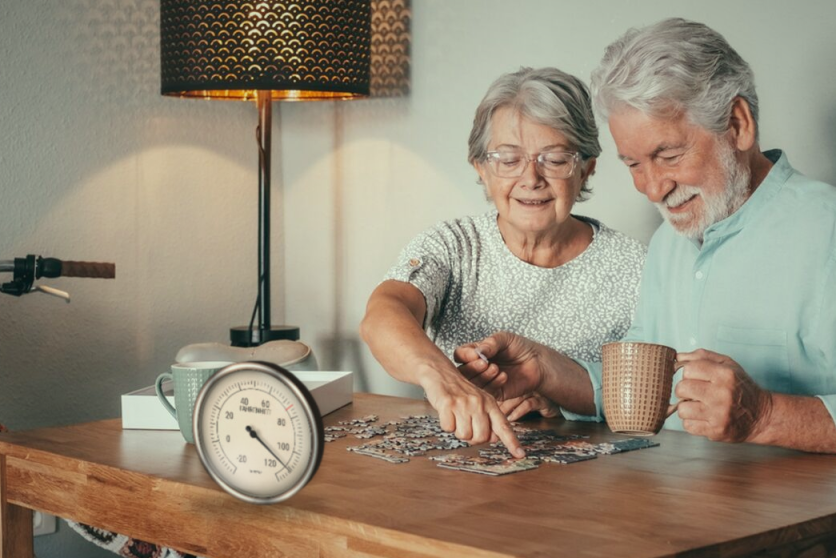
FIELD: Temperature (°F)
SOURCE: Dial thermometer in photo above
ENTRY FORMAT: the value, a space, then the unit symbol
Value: 110 °F
